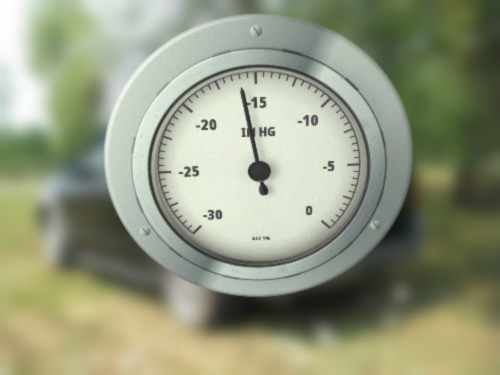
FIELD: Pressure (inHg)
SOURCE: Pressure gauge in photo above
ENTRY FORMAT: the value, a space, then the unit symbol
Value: -16 inHg
